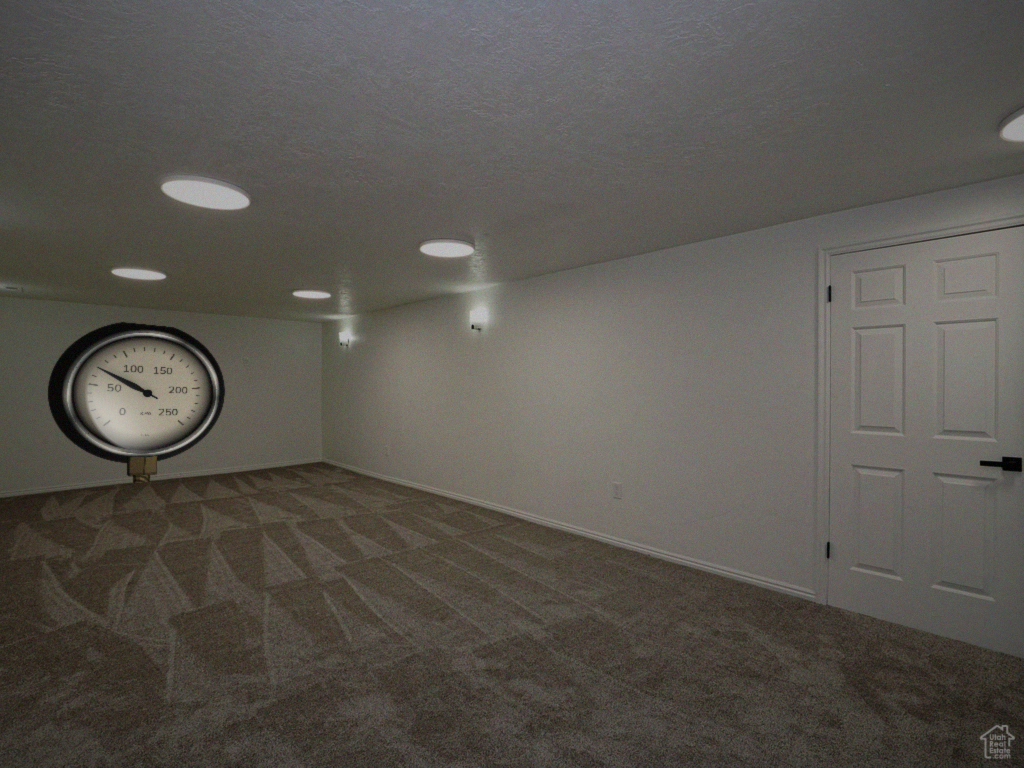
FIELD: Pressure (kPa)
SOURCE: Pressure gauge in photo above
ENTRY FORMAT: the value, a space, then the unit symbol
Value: 70 kPa
